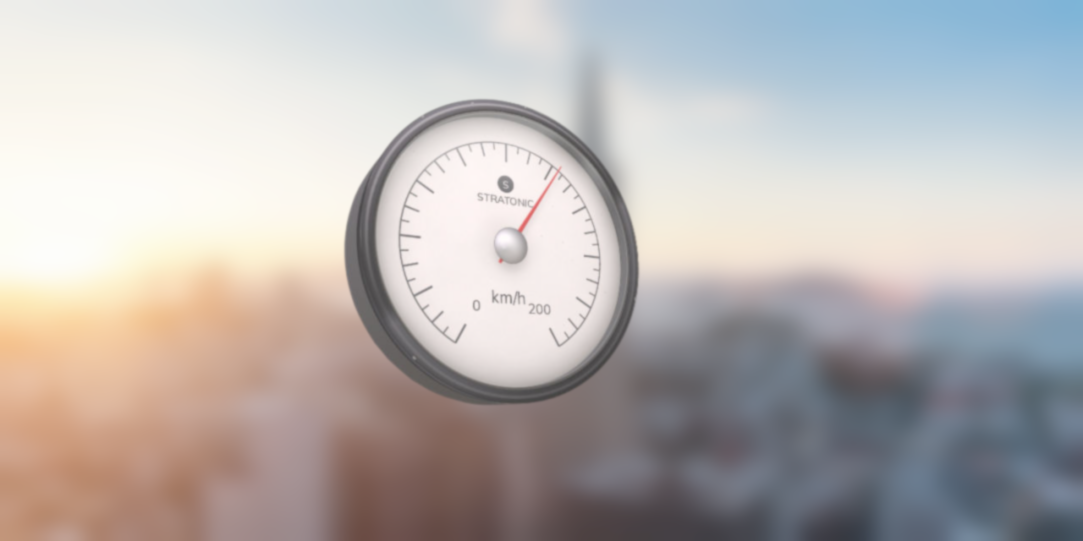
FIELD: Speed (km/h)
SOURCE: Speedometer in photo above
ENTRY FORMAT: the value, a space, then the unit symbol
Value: 122.5 km/h
